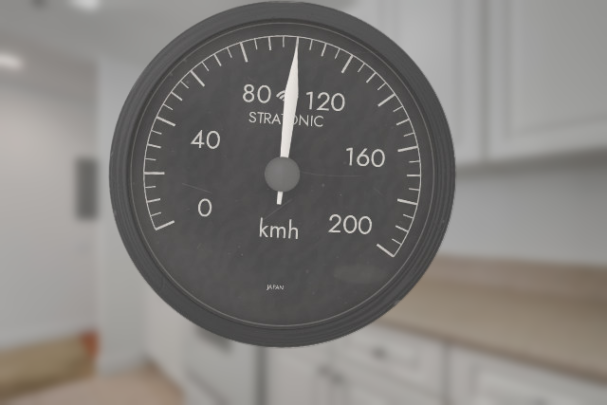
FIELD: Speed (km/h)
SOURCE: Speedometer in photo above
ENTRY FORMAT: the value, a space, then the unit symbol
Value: 100 km/h
